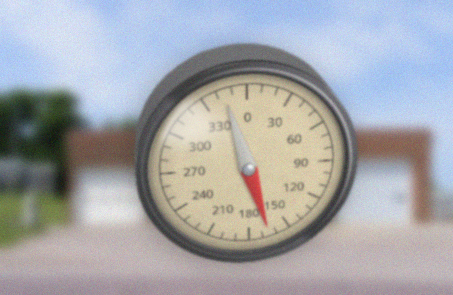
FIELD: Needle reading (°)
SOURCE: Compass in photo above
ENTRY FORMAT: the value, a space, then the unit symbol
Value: 165 °
